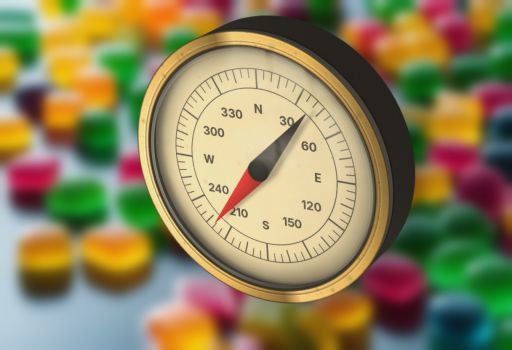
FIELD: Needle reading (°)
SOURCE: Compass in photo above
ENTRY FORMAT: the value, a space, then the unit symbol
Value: 220 °
